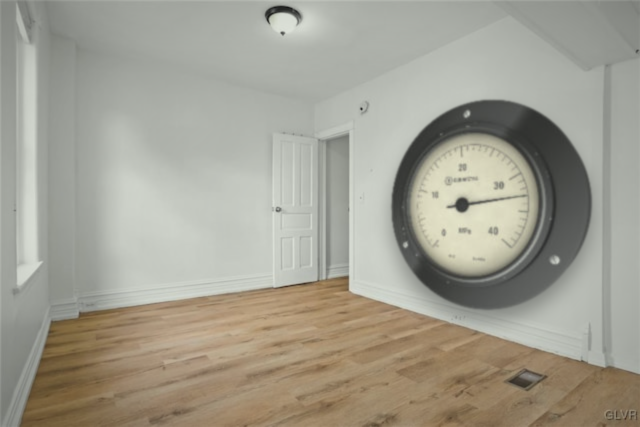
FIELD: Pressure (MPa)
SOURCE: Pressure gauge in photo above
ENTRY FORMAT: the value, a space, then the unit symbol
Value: 33 MPa
